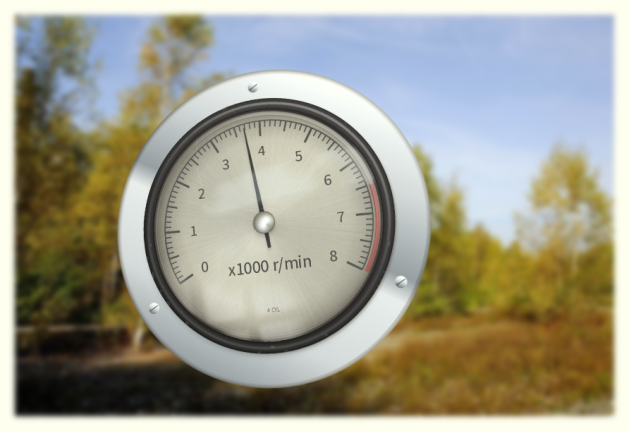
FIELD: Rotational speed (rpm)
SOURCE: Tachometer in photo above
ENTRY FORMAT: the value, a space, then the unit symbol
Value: 3700 rpm
